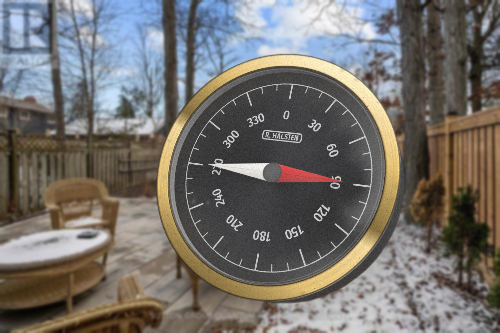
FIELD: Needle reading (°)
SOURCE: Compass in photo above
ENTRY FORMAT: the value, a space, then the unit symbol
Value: 90 °
